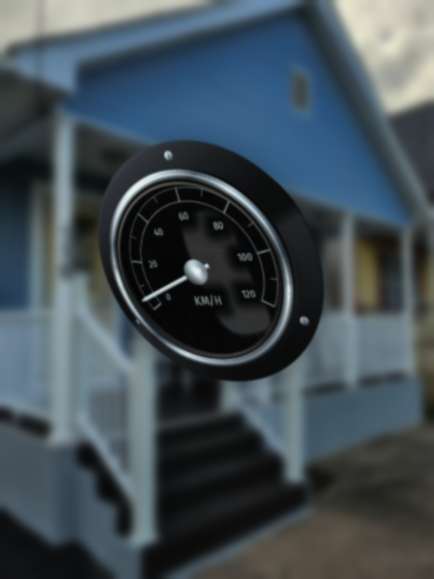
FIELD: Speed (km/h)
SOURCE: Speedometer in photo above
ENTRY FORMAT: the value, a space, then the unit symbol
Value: 5 km/h
